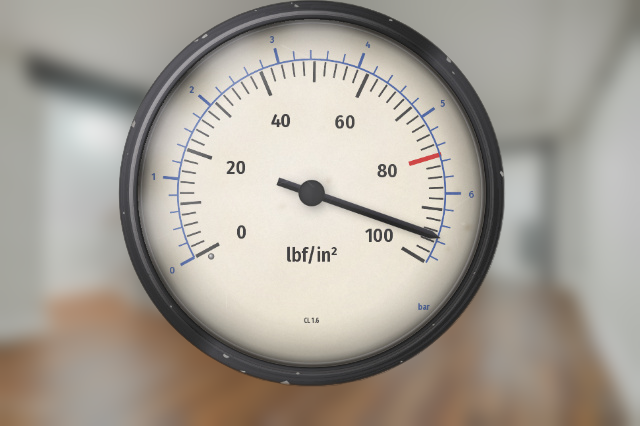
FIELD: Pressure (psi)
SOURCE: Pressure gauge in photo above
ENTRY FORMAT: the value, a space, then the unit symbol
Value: 95 psi
